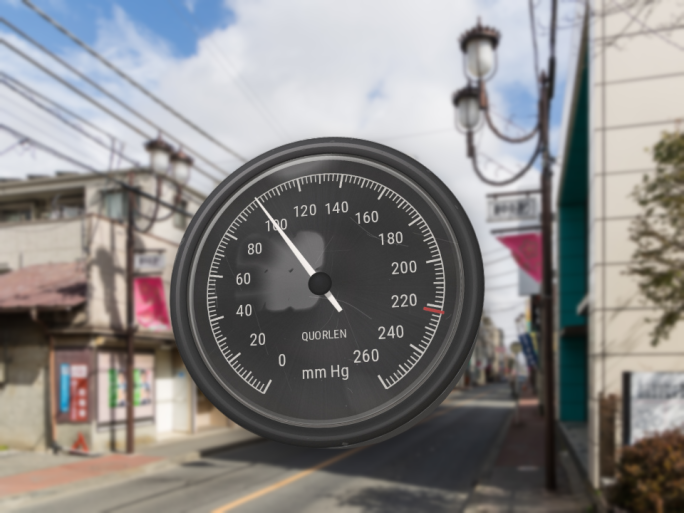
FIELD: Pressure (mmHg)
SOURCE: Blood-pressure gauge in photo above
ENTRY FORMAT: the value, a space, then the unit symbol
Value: 100 mmHg
